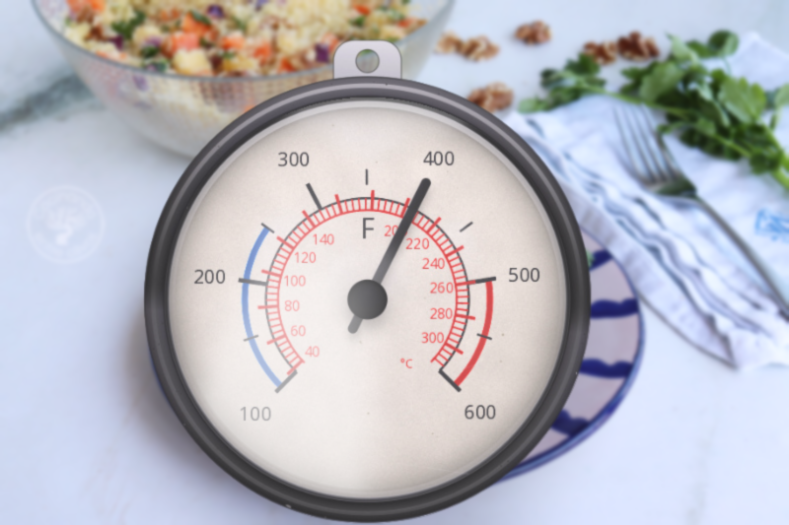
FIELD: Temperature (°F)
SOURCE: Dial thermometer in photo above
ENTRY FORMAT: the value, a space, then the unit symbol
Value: 400 °F
